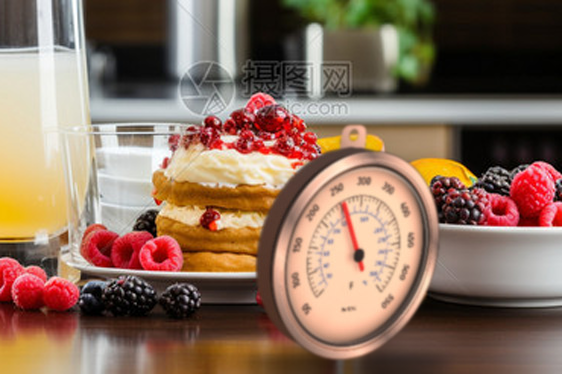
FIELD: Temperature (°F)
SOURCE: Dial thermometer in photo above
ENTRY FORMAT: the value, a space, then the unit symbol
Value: 250 °F
